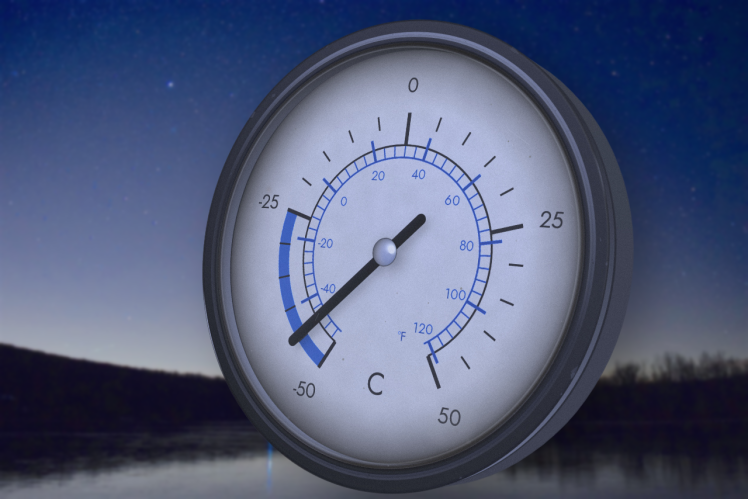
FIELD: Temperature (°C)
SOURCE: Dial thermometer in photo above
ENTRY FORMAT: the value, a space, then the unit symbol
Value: -45 °C
